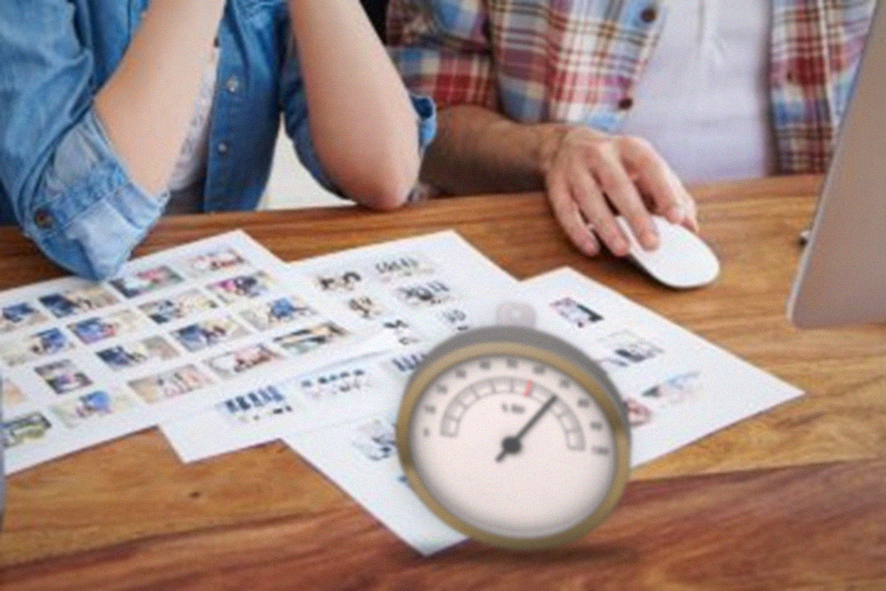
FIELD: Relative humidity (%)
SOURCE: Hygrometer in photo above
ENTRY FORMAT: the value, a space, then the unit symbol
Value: 70 %
